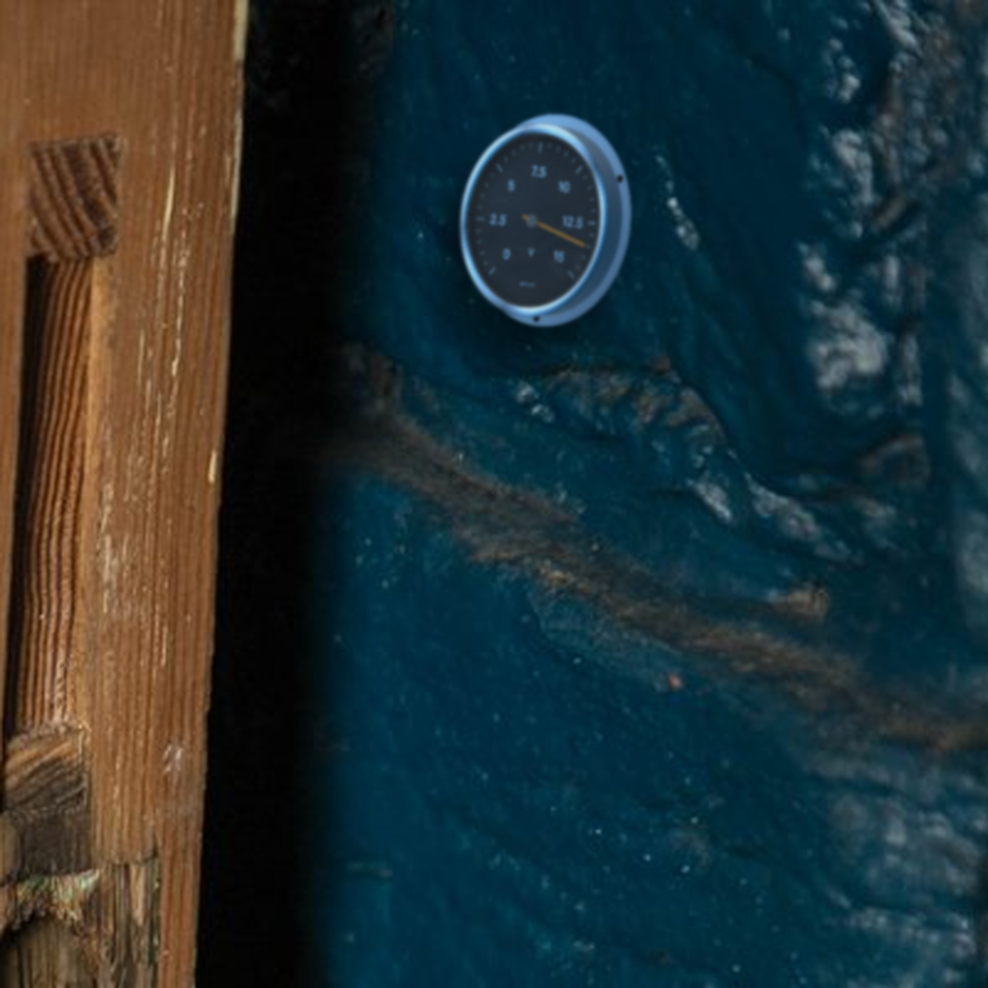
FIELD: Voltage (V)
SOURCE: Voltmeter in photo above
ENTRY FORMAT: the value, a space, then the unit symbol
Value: 13.5 V
